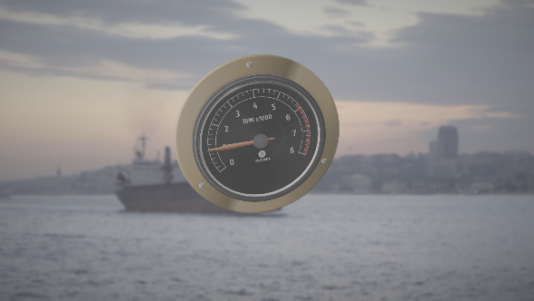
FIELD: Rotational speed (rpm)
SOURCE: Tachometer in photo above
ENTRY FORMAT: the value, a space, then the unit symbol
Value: 1000 rpm
